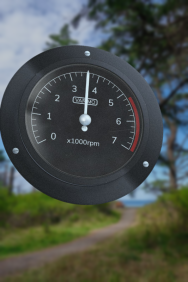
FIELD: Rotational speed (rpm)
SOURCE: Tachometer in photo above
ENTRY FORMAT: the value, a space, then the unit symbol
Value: 3600 rpm
